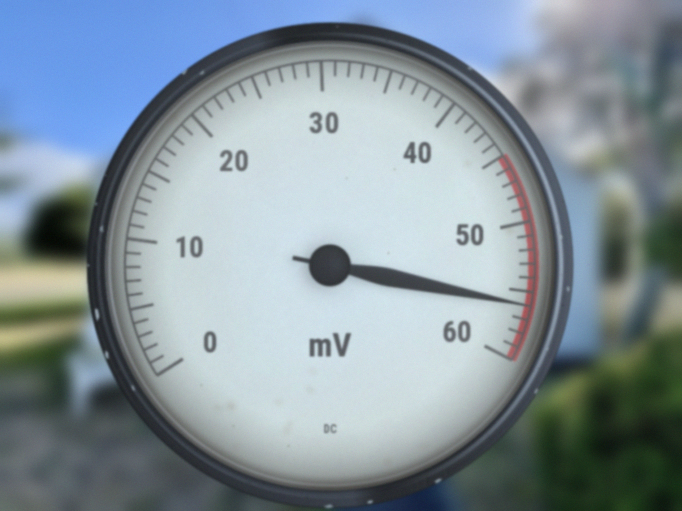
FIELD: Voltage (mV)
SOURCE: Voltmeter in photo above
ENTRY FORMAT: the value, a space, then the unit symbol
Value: 56 mV
